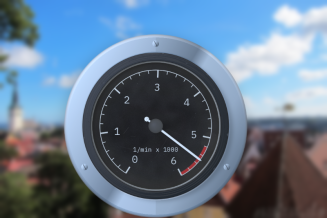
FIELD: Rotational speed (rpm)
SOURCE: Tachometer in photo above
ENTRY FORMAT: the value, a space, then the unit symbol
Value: 5500 rpm
